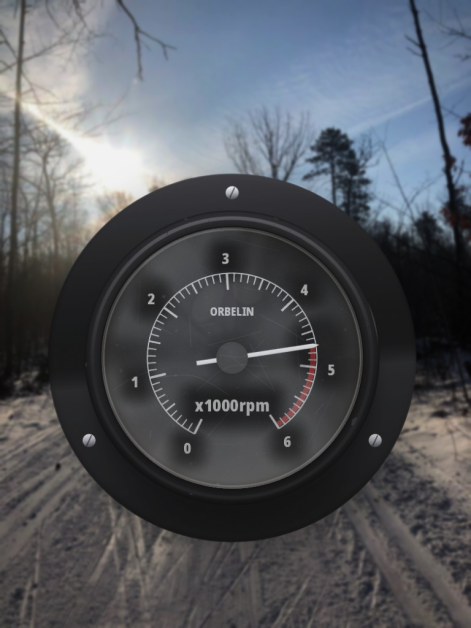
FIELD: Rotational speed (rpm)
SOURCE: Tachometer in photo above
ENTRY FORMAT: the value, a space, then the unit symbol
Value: 4700 rpm
